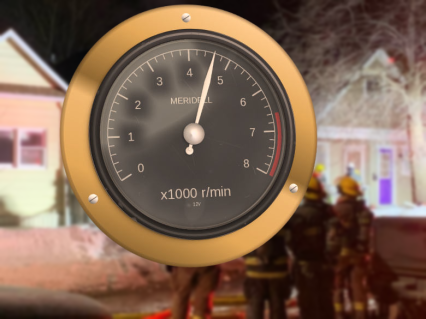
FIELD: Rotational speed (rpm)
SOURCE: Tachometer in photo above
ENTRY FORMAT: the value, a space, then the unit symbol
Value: 4600 rpm
